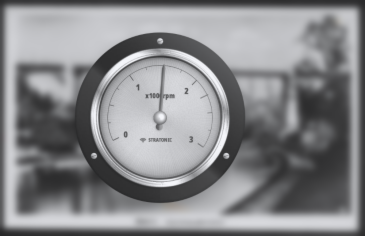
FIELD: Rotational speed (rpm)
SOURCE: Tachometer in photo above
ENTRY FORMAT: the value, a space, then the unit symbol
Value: 1500 rpm
